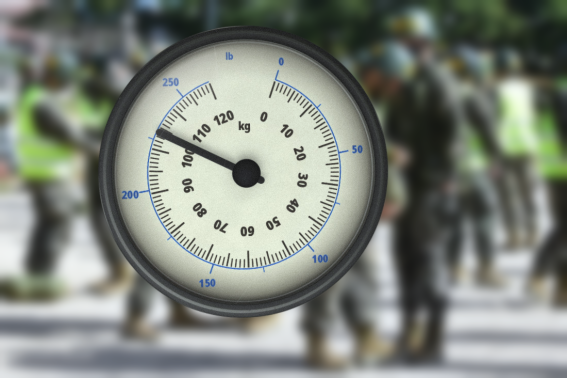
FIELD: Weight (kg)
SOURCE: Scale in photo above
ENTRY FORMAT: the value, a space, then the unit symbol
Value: 104 kg
